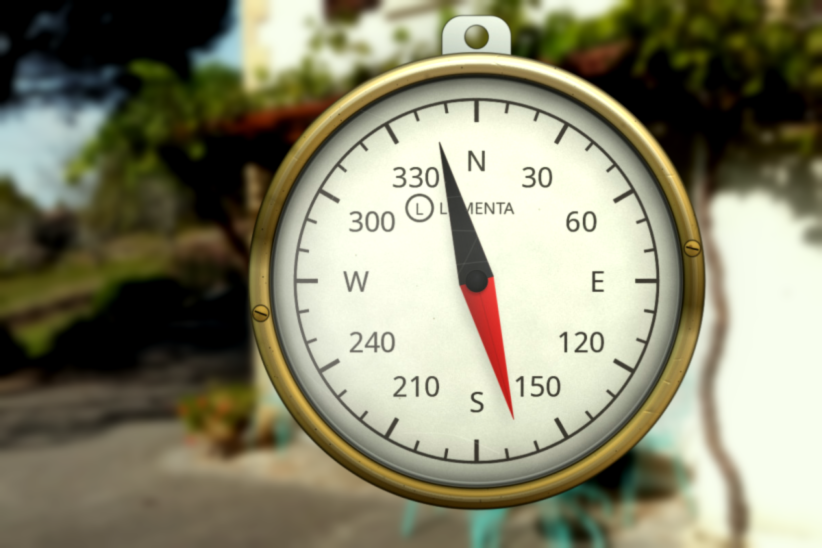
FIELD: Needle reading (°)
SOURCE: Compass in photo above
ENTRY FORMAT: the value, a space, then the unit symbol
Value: 165 °
